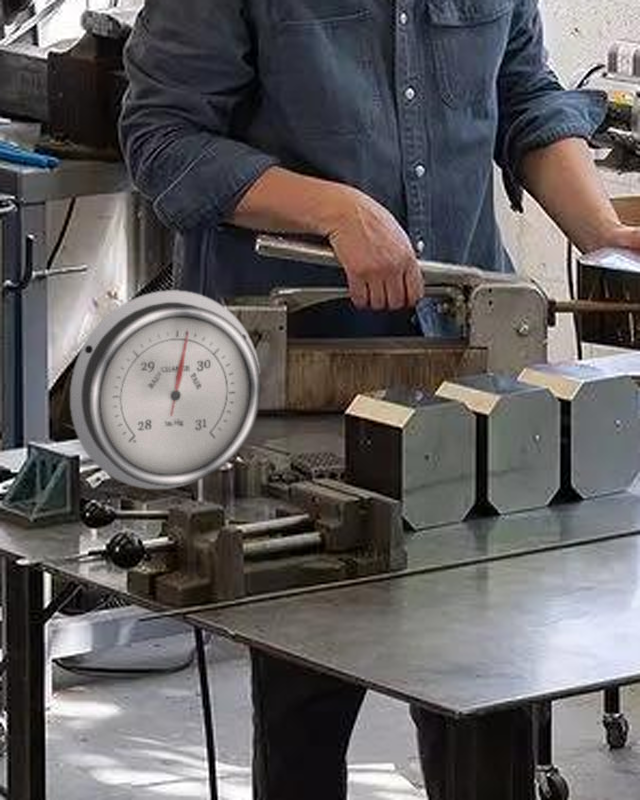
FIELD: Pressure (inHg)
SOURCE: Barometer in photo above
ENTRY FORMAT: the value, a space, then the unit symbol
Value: 29.6 inHg
